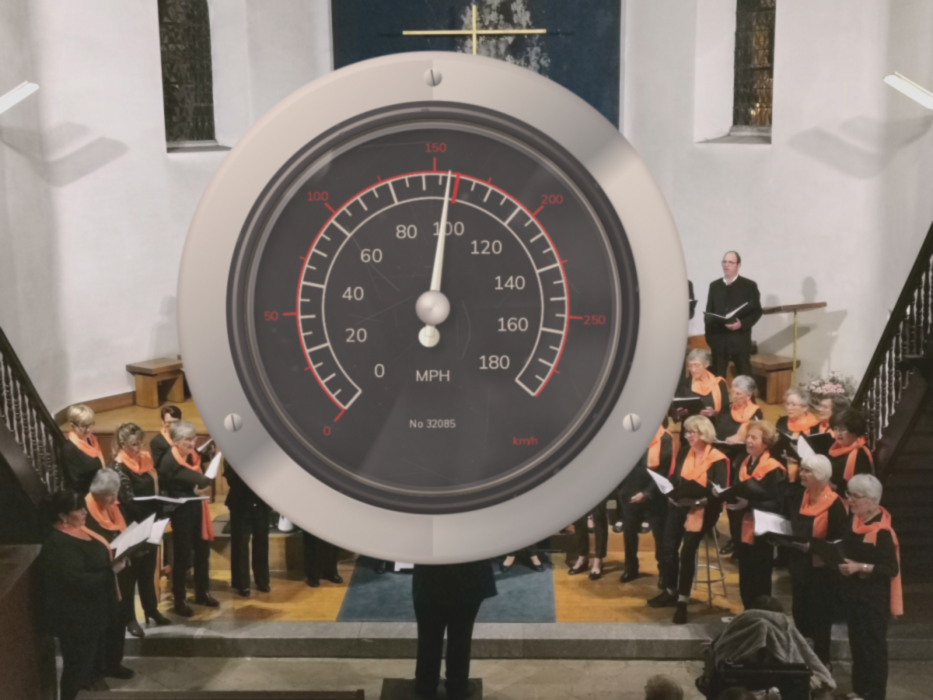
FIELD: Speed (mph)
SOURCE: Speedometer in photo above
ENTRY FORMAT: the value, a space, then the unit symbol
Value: 97.5 mph
